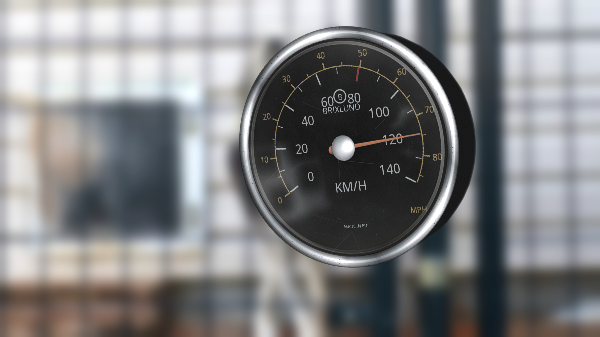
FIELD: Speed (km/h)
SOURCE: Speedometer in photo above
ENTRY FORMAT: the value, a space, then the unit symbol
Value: 120 km/h
